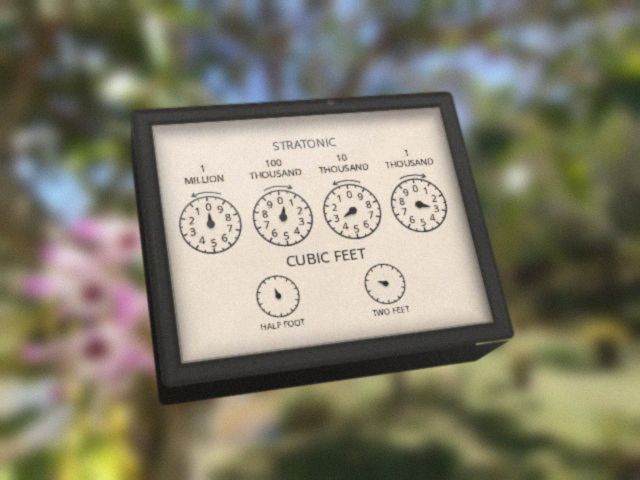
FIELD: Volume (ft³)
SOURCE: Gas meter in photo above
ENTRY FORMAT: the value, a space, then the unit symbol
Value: 3300 ft³
